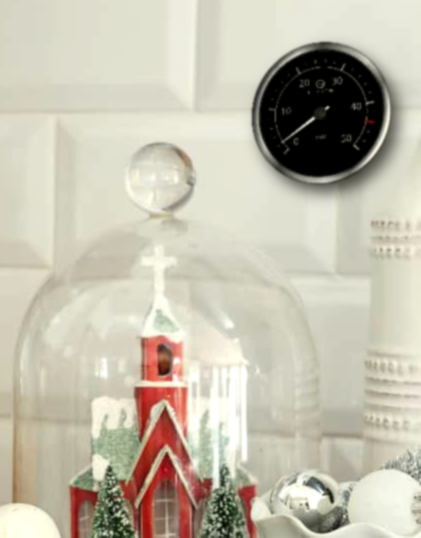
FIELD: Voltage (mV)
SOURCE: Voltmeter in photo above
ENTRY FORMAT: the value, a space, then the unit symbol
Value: 2 mV
